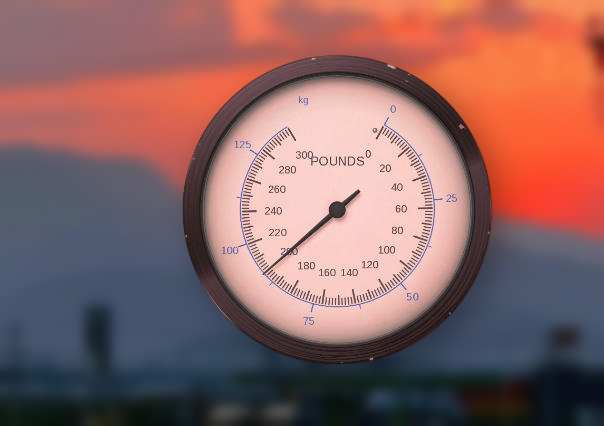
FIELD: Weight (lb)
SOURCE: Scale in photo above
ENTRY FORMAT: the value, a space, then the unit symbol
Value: 200 lb
